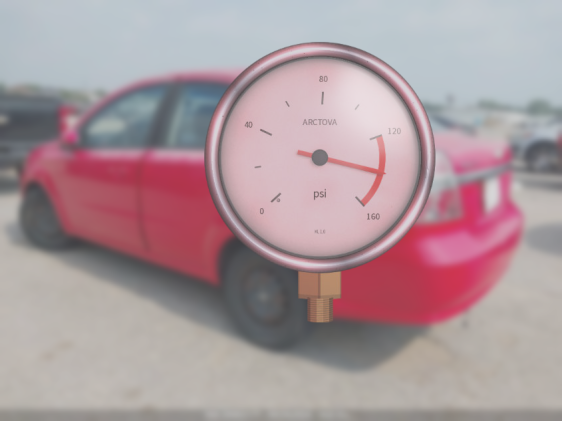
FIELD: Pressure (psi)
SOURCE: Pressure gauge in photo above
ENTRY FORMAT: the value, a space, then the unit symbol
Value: 140 psi
